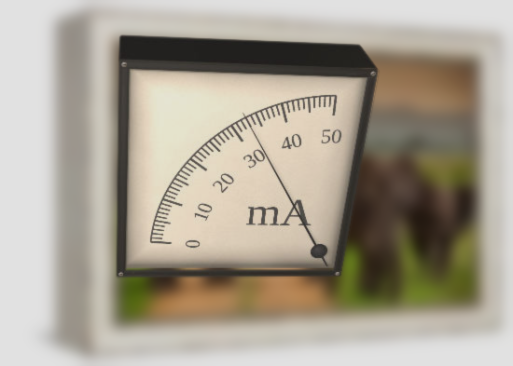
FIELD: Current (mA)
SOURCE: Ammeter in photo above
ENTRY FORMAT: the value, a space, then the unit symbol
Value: 33 mA
